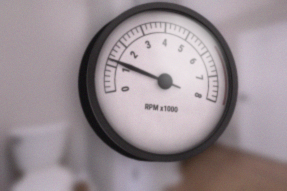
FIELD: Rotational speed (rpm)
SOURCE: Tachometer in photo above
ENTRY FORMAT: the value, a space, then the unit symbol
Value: 1200 rpm
